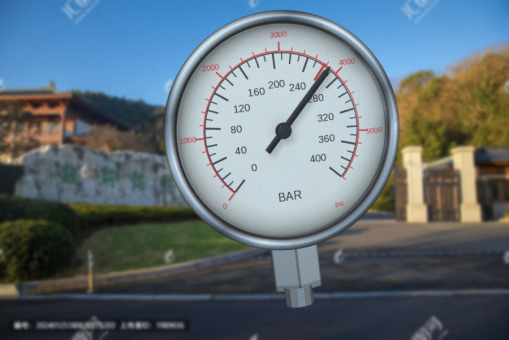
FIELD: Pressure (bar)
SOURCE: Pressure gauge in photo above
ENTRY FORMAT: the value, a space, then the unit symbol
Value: 265 bar
